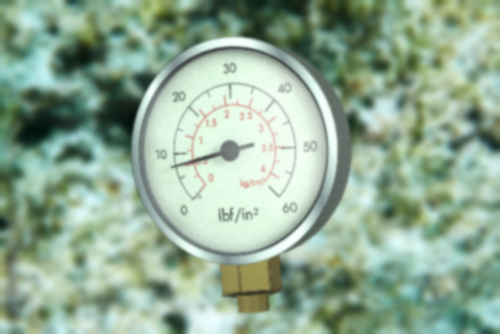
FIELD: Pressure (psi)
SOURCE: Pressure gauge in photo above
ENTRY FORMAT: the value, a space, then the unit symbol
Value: 7.5 psi
